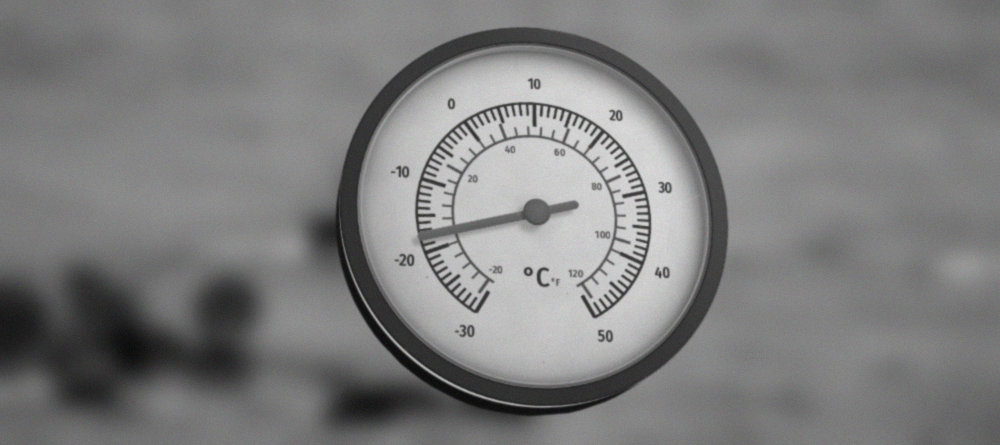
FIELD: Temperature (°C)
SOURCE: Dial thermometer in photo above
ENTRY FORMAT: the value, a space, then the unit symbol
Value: -18 °C
